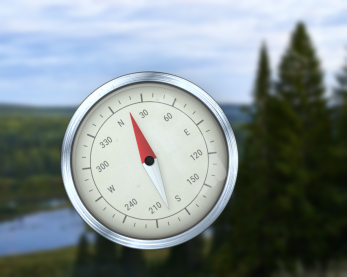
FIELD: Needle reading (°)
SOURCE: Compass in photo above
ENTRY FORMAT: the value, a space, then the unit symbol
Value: 15 °
